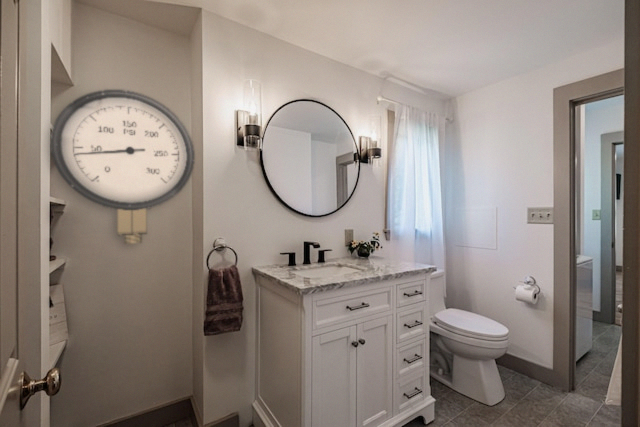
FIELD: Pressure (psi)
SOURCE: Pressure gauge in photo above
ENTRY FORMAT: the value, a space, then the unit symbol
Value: 40 psi
